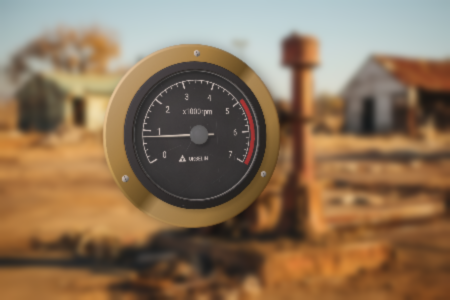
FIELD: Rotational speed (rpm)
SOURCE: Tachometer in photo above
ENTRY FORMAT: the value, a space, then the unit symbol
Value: 800 rpm
